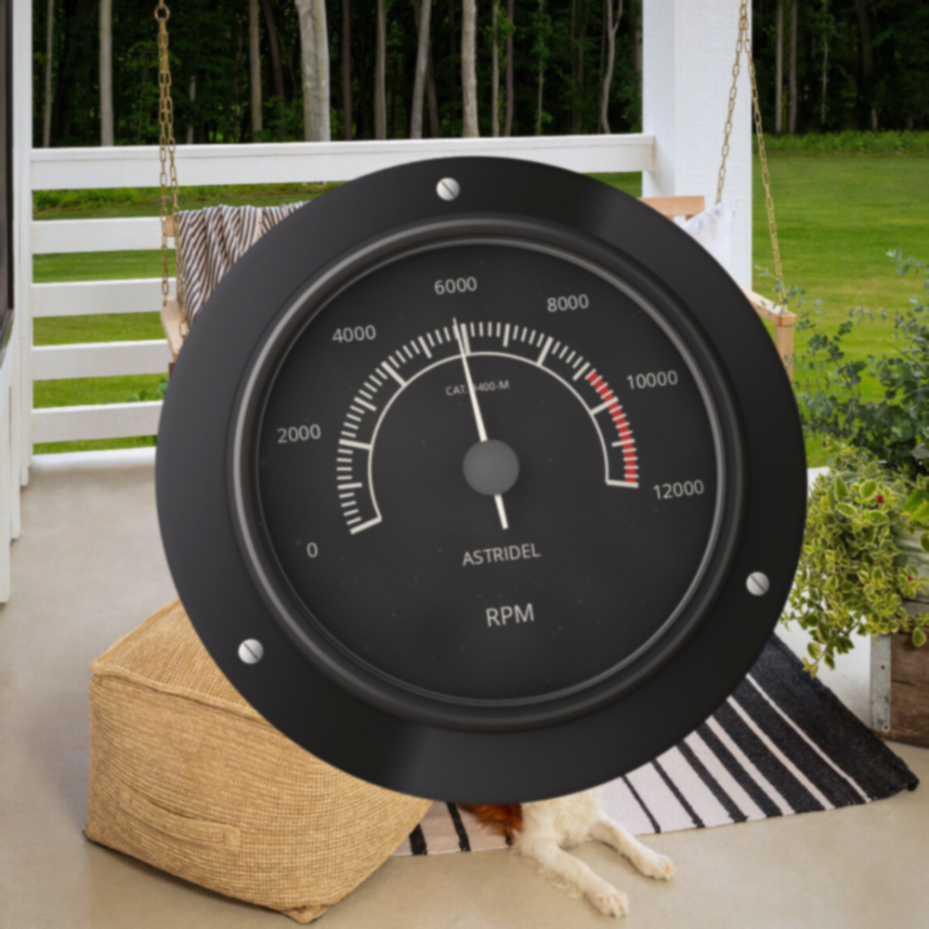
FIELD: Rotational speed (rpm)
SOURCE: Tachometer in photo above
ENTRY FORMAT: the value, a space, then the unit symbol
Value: 5800 rpm
